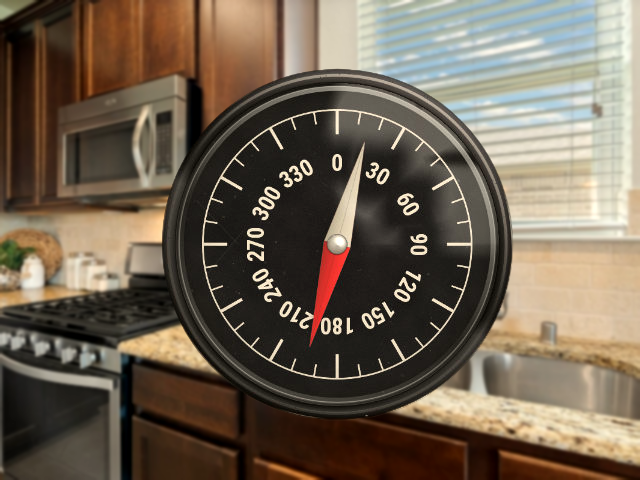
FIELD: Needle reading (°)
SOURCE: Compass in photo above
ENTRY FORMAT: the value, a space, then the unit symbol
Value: 195 °
